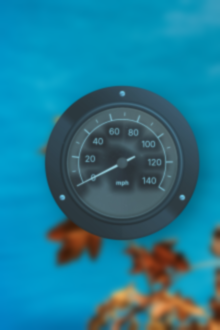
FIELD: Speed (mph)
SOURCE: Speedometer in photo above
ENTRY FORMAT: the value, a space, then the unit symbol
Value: 0 mph
